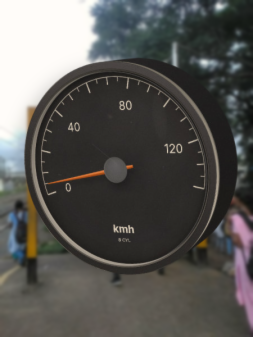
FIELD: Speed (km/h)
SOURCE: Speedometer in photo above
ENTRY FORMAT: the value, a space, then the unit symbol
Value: 5 km/h
